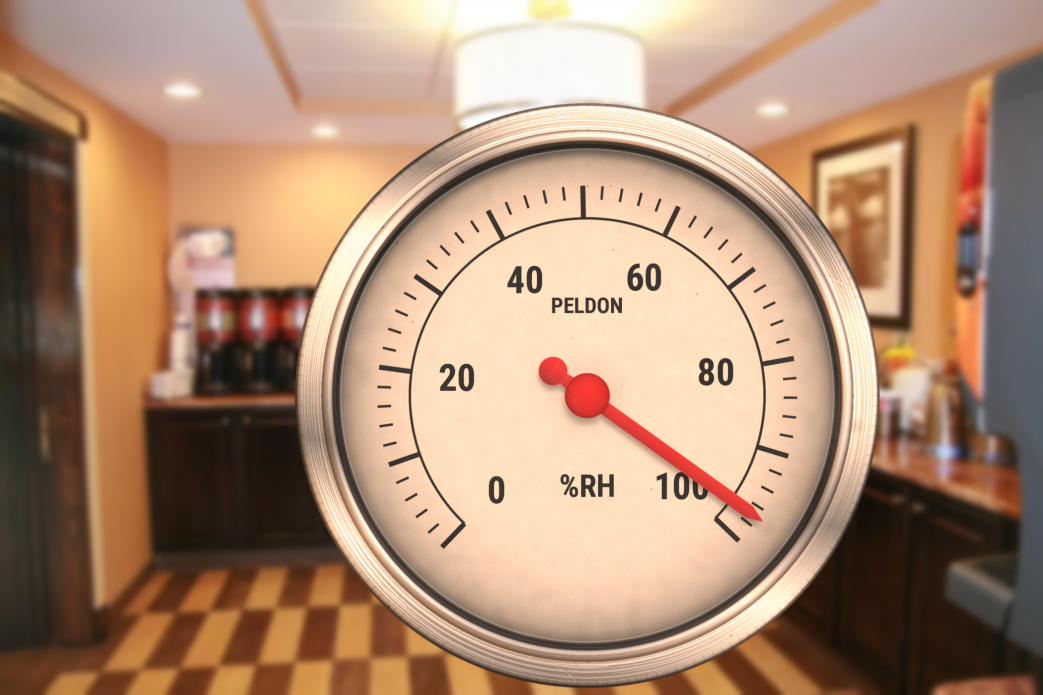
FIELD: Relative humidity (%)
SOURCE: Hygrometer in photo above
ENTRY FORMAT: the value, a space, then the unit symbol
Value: 97 %
